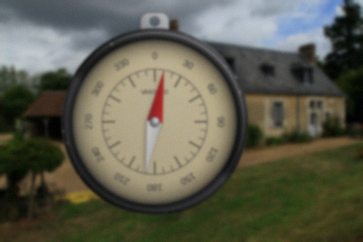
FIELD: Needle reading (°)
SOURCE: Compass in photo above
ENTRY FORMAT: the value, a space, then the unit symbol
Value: 10 °
